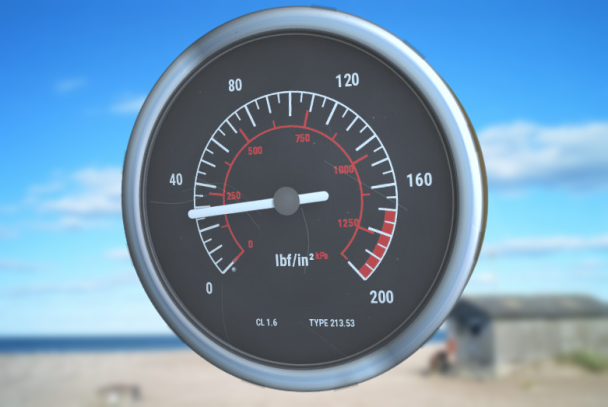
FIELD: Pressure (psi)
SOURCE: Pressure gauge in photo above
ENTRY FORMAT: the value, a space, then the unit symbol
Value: 27.5 psi
